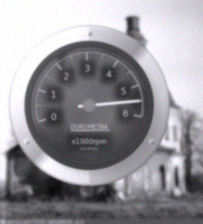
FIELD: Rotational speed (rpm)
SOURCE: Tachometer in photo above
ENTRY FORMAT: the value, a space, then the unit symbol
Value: 5500 rpm
